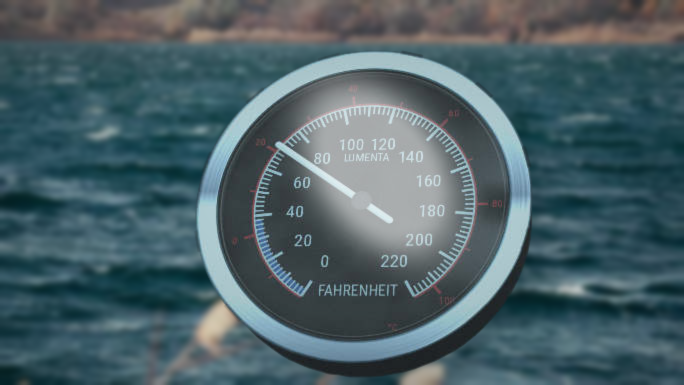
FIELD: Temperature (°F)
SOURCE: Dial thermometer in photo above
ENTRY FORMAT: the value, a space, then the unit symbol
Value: 70 °F
